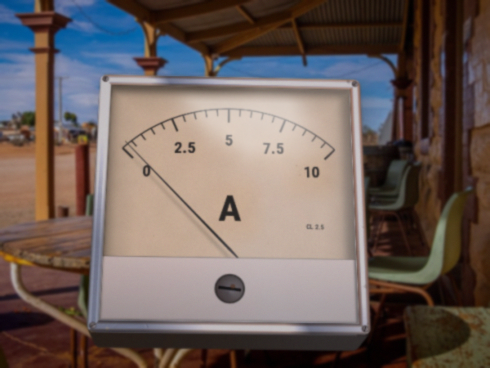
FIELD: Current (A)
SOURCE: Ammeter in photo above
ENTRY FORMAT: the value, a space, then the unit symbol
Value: 0.25 A
